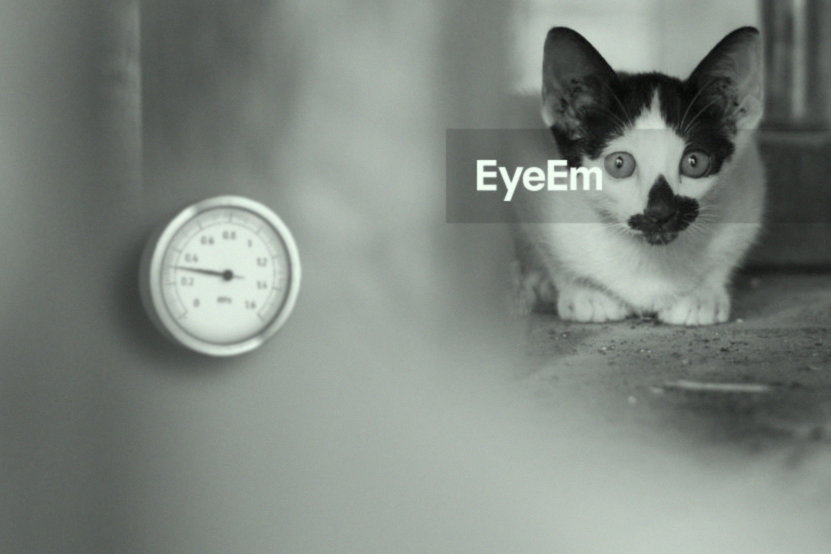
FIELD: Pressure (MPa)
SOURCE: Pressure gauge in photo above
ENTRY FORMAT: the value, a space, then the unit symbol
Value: 0.3 MPa
